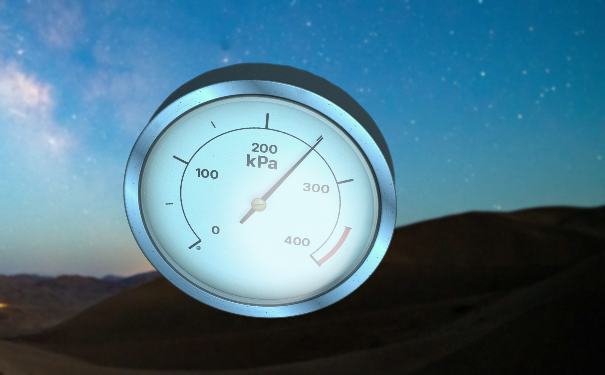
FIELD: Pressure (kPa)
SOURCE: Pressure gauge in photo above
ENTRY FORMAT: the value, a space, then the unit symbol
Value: 250 kPa
